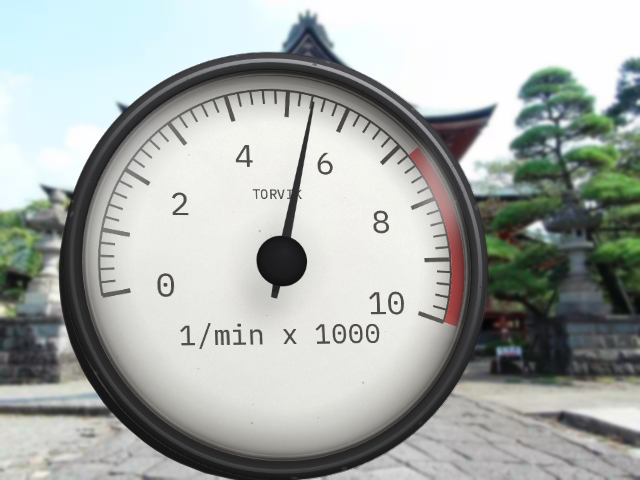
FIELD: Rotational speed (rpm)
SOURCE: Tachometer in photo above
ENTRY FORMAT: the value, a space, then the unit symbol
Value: 5400 rpm
